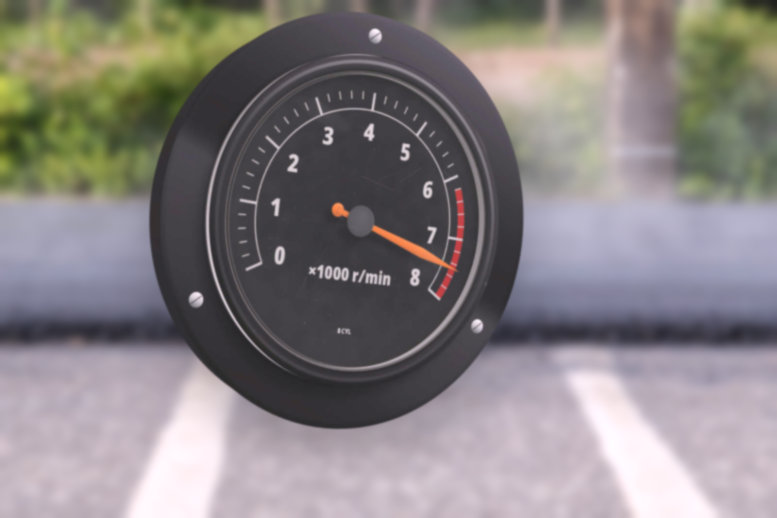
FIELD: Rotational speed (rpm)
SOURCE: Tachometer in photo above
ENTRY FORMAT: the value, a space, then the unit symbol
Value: 7500 rpm
